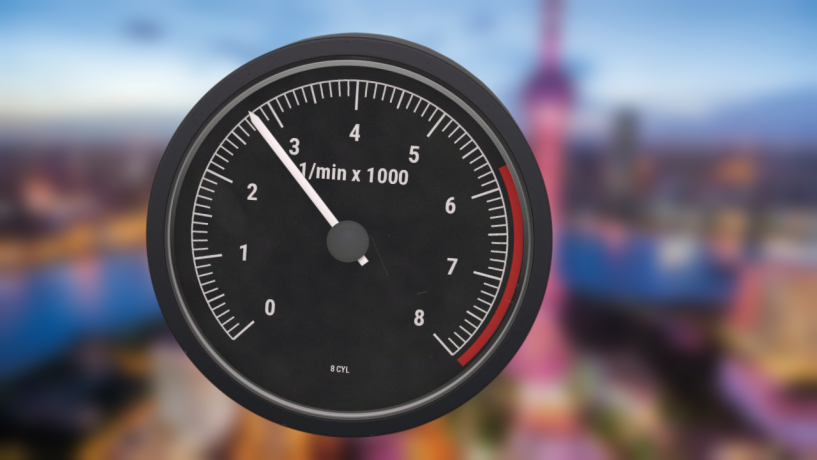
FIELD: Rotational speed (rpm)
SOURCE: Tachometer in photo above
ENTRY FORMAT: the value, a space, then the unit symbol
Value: 2800 rpm
